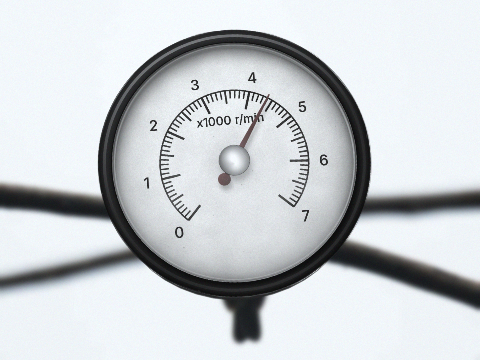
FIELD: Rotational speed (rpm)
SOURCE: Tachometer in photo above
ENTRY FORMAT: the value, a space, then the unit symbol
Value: 4400 rpm
